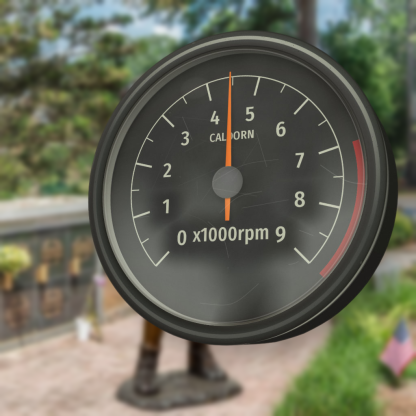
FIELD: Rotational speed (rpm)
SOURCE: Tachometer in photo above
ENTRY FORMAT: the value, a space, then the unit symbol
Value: 4500 rpm
